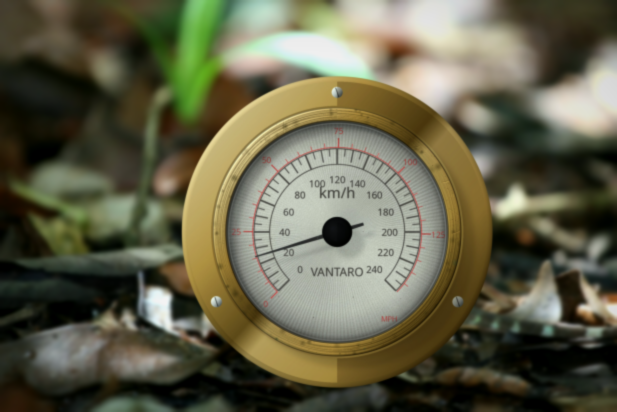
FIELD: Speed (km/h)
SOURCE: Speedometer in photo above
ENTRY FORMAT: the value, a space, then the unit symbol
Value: 25 km/h
